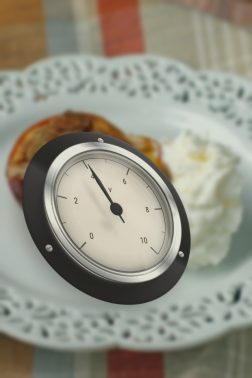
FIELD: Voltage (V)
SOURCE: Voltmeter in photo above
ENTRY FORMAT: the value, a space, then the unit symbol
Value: 4 V
